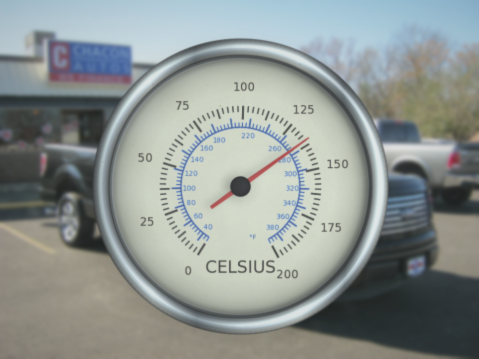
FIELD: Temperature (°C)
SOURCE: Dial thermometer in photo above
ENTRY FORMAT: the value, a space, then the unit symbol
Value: 135 °C
